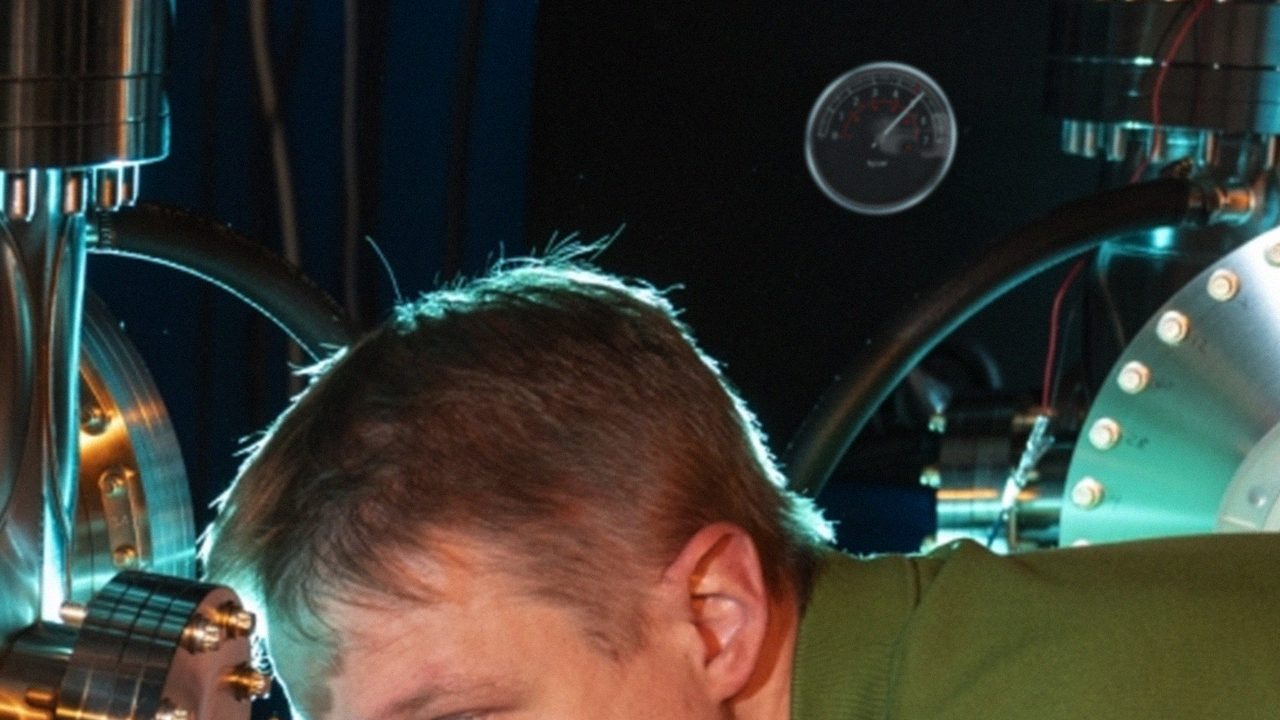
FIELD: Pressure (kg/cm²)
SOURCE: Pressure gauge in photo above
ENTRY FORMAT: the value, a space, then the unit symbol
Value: 5 kg/cm²
